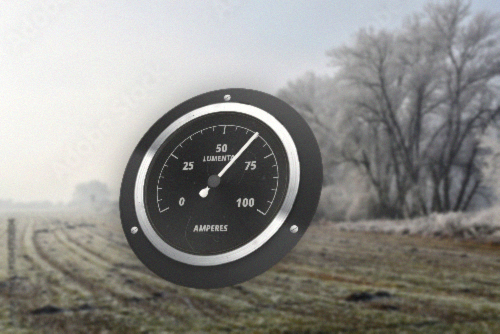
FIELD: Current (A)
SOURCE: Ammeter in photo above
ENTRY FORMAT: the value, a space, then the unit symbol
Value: 65 A
